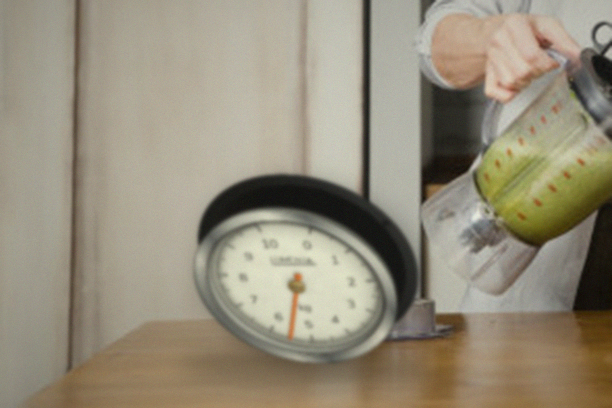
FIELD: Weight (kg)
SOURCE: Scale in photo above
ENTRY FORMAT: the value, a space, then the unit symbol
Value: 5.5 kg
